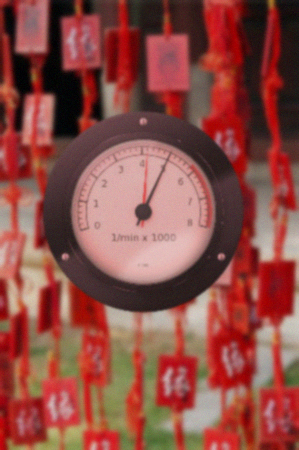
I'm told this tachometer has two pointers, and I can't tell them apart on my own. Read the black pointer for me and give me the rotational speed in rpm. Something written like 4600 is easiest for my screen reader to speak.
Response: 5000
